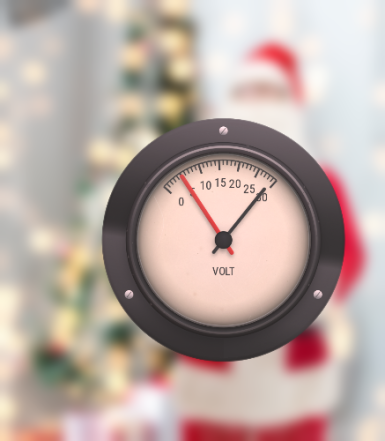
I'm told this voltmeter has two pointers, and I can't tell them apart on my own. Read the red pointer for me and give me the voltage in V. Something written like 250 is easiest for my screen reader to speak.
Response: 5
